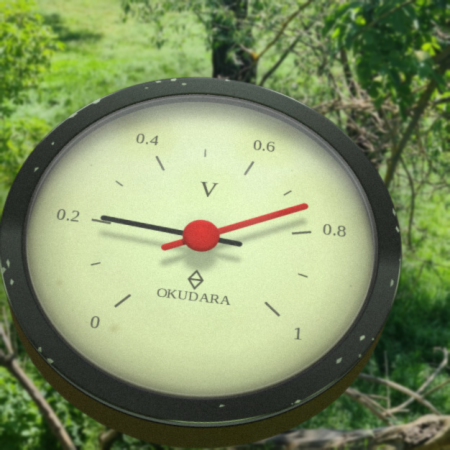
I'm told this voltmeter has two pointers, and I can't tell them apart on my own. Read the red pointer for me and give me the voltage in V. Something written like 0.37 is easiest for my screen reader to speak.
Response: 0.75
